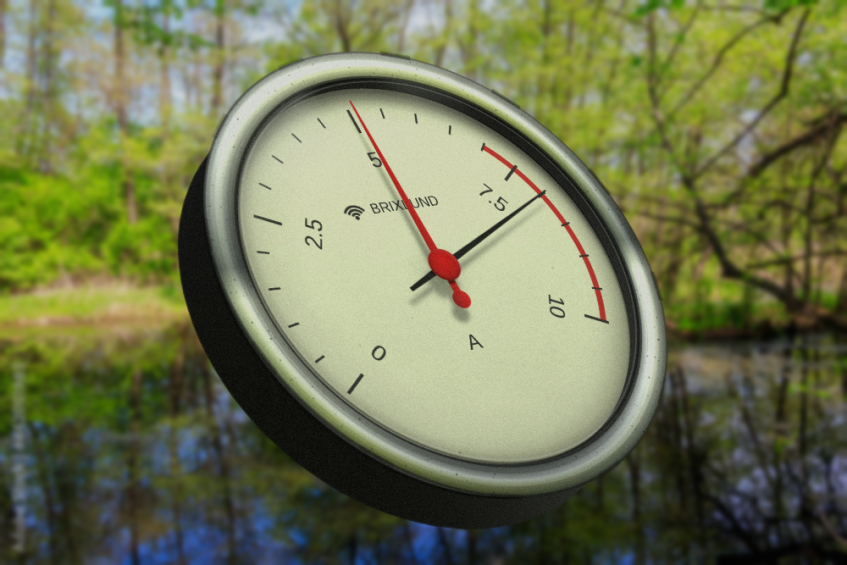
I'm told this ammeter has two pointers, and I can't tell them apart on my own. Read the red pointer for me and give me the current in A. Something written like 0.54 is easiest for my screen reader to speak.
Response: 5
